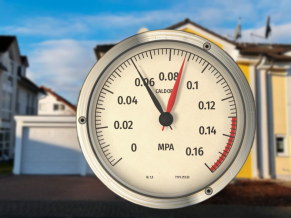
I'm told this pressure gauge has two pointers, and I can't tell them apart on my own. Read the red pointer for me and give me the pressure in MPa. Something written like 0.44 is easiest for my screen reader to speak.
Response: 0.088
